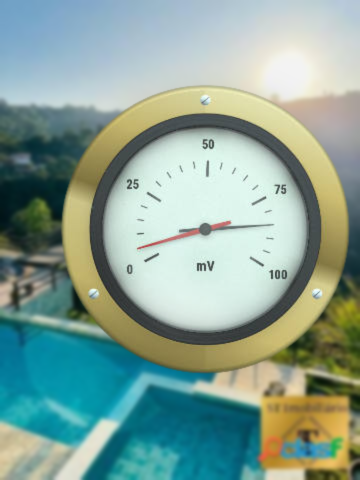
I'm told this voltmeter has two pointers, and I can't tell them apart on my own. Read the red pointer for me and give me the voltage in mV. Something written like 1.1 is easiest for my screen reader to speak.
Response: 5
